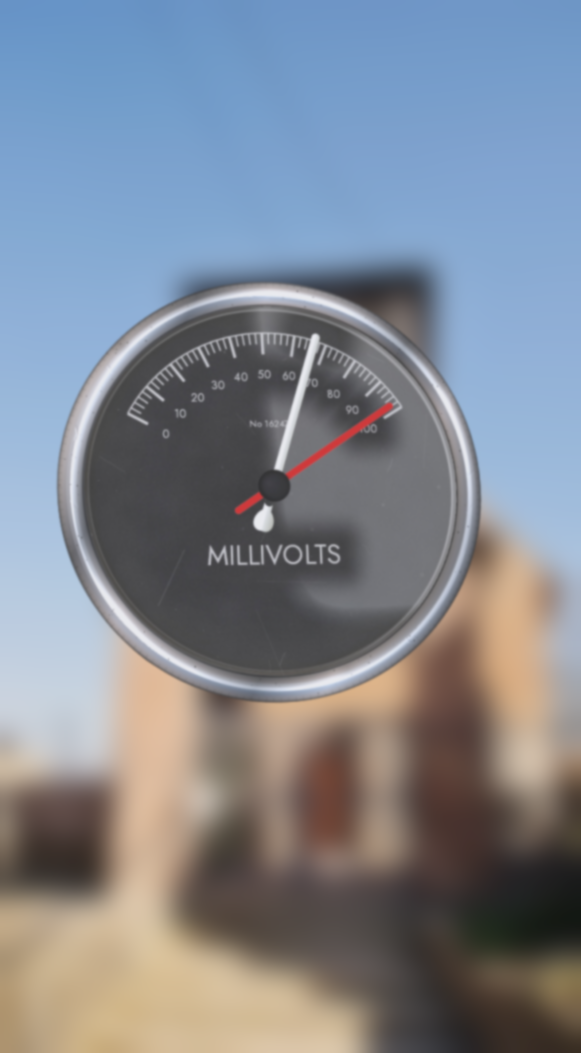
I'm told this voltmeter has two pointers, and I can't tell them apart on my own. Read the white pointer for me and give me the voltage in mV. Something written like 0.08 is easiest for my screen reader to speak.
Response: 66
